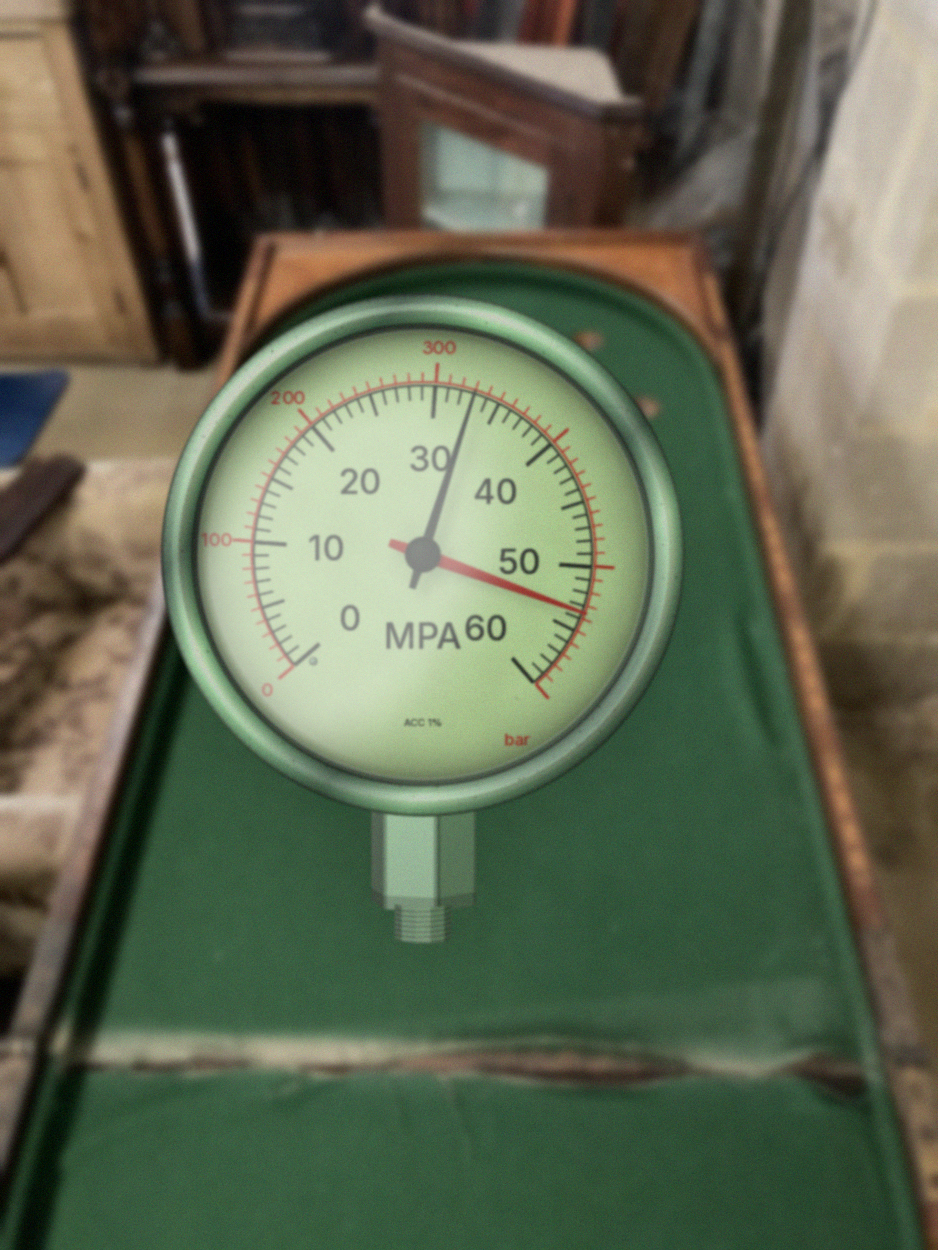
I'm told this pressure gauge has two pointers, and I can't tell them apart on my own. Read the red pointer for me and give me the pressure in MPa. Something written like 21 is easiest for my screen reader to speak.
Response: 53.5
